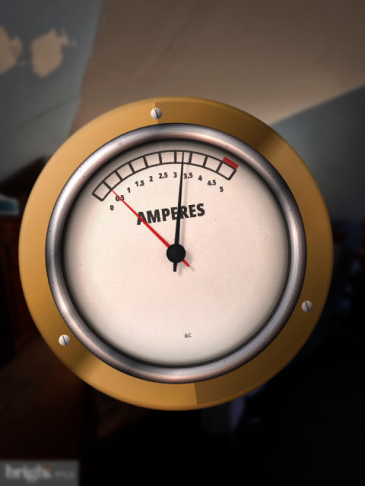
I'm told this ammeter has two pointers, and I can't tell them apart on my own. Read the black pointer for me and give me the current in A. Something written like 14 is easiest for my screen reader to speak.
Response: 3.25
